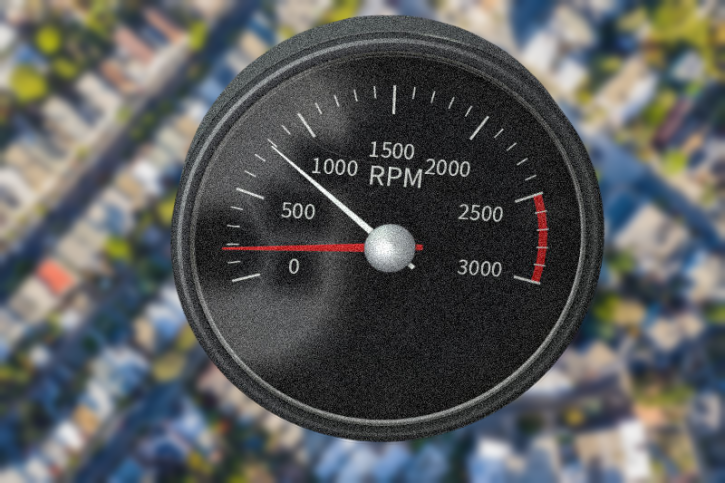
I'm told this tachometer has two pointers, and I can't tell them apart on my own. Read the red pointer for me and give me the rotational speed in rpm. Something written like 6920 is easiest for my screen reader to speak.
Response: 200
